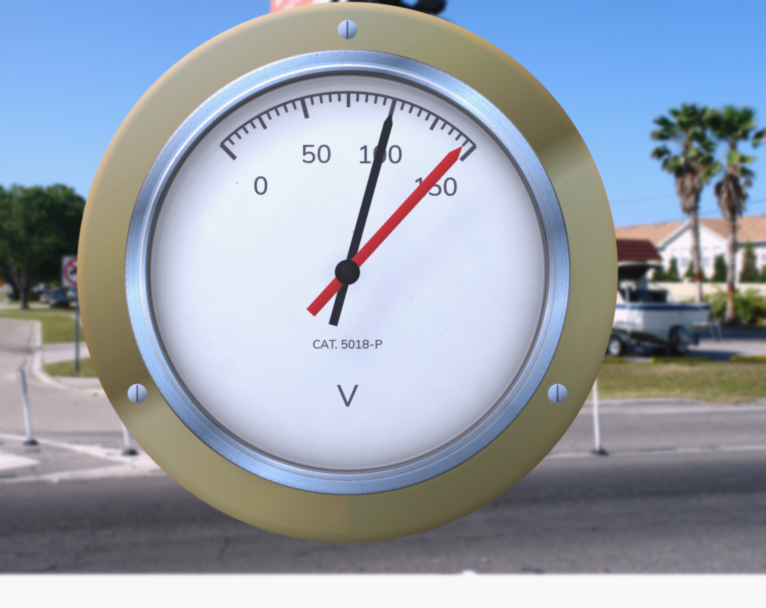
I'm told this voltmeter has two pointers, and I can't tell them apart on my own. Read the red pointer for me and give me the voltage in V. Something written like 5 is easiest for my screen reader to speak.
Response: 145
